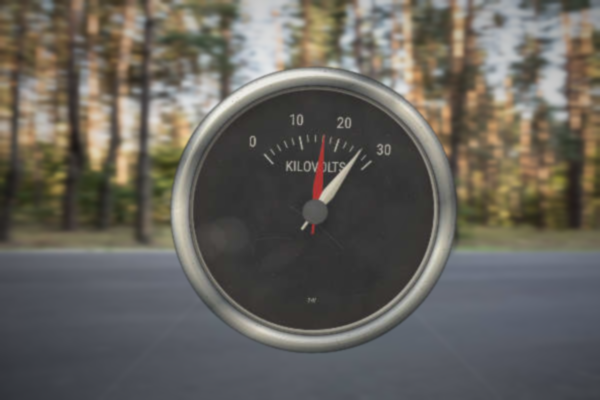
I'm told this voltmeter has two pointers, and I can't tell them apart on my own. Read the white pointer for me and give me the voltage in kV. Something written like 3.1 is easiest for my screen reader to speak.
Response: 26
